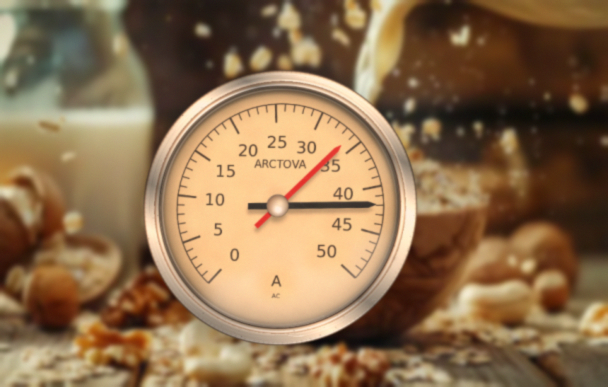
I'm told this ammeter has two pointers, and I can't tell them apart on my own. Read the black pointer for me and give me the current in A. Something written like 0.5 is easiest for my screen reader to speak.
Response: 42
